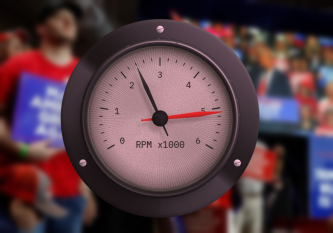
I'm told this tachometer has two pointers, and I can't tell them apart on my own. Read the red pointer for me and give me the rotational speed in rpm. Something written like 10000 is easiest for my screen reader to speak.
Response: 5100
